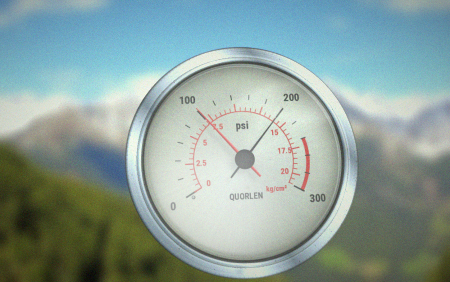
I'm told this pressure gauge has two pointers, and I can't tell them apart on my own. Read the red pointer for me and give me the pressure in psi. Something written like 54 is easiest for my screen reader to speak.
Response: 100
